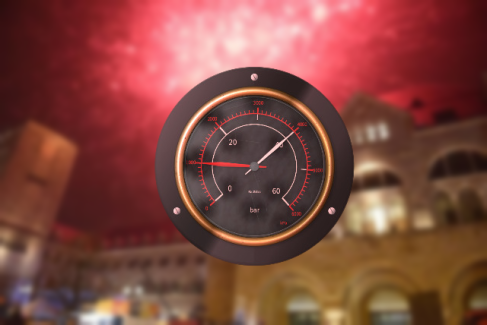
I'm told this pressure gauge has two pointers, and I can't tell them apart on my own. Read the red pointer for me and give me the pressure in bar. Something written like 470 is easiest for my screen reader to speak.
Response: 10
